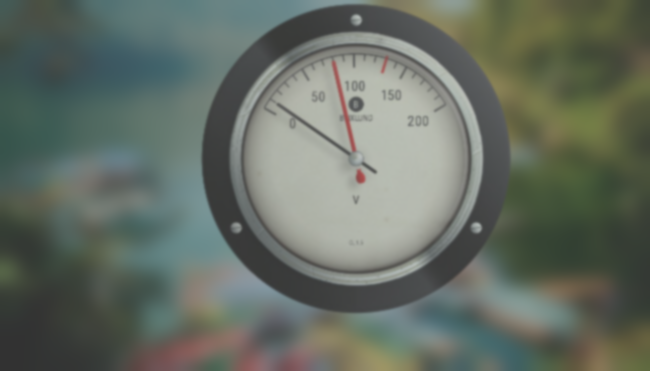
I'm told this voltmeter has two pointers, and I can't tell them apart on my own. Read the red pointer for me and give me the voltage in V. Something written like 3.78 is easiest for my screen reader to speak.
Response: 80
